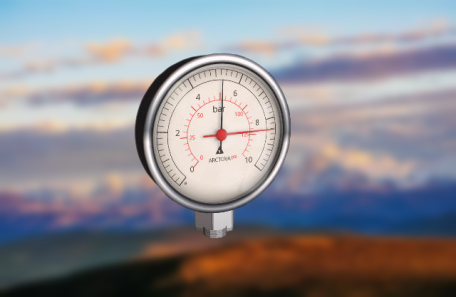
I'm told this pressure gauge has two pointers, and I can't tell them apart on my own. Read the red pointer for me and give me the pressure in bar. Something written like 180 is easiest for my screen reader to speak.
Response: 8.4
